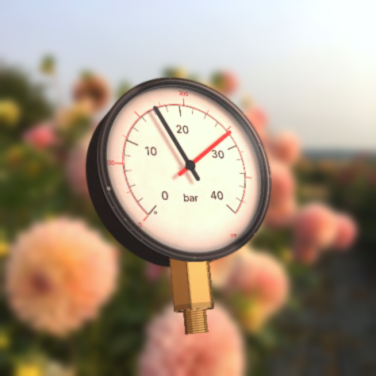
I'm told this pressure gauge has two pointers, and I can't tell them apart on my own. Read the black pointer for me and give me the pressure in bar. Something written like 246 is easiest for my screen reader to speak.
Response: 16
